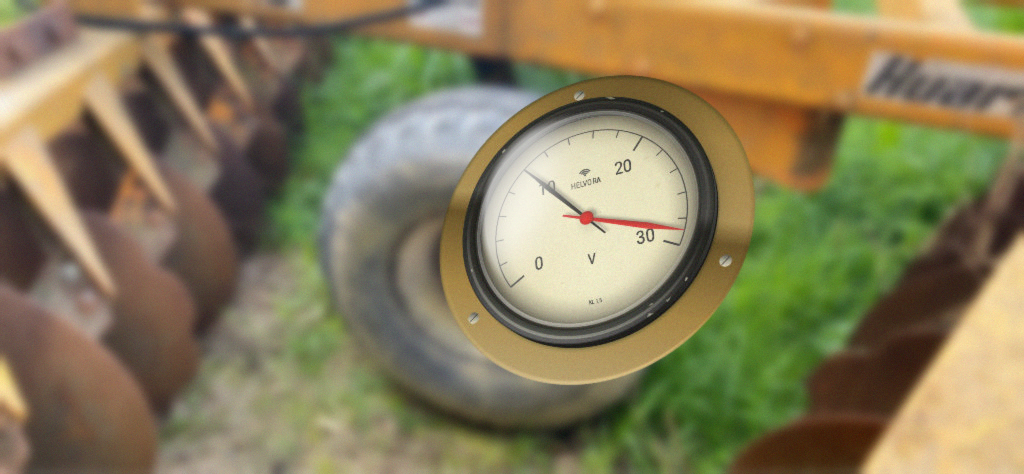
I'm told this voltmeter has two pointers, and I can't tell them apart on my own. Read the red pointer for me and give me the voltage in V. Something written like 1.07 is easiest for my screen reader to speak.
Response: 29
